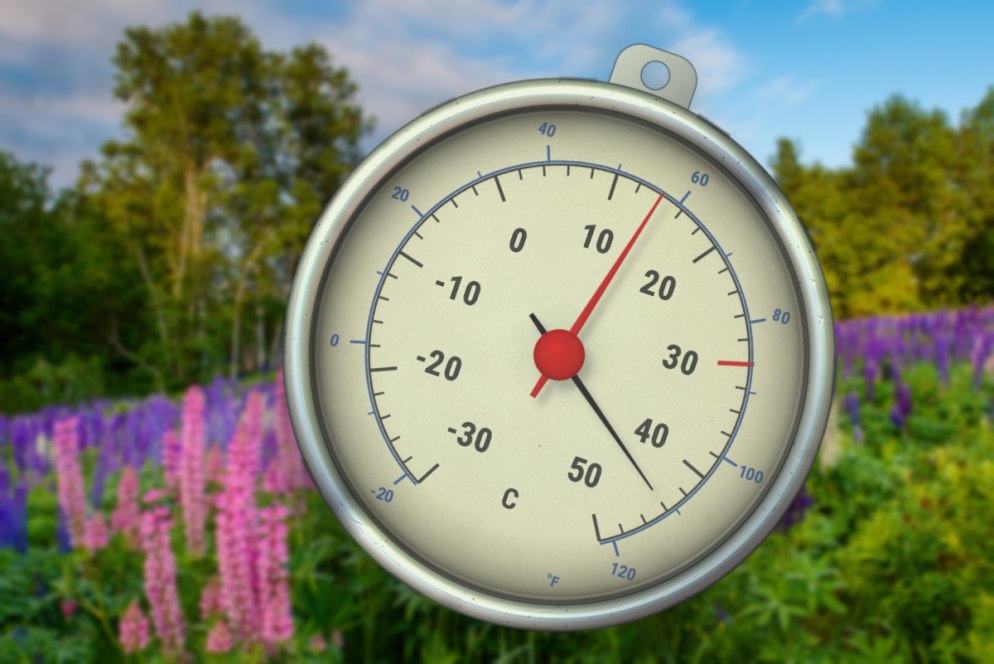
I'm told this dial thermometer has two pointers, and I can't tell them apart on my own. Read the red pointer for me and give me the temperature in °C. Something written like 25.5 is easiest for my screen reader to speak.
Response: 14
